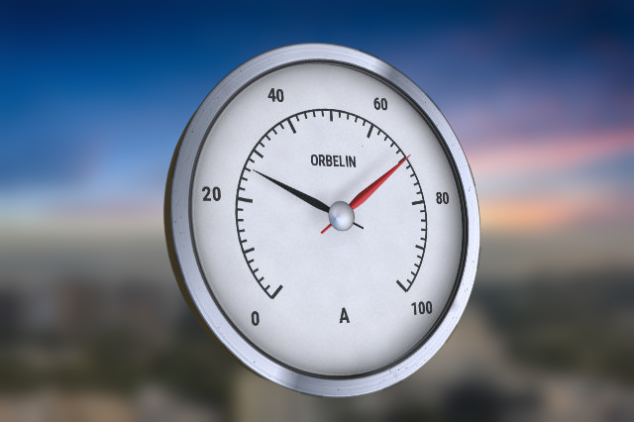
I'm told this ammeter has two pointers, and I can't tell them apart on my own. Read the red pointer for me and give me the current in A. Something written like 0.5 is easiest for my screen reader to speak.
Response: 70
